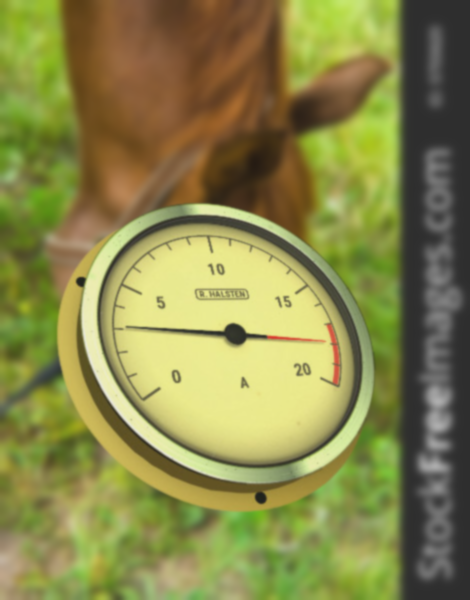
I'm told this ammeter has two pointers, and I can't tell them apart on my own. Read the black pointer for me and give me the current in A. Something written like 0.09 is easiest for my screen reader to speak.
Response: 3
